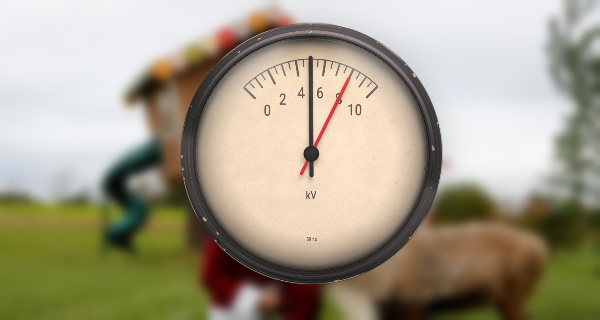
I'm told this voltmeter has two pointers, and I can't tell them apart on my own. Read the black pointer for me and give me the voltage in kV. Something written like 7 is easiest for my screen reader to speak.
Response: 5
